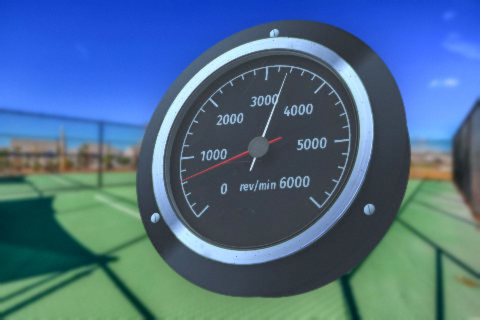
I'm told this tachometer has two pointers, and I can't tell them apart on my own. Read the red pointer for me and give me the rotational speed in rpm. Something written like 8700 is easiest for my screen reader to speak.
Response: 600
